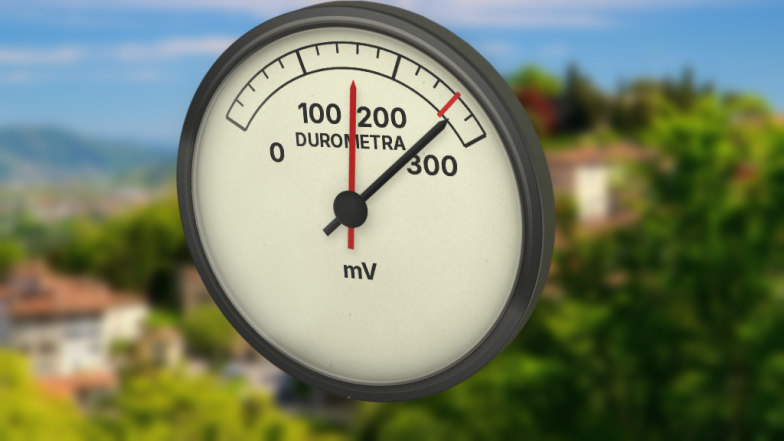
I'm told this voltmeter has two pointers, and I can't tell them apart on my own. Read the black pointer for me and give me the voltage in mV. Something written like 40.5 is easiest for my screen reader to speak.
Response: 270
